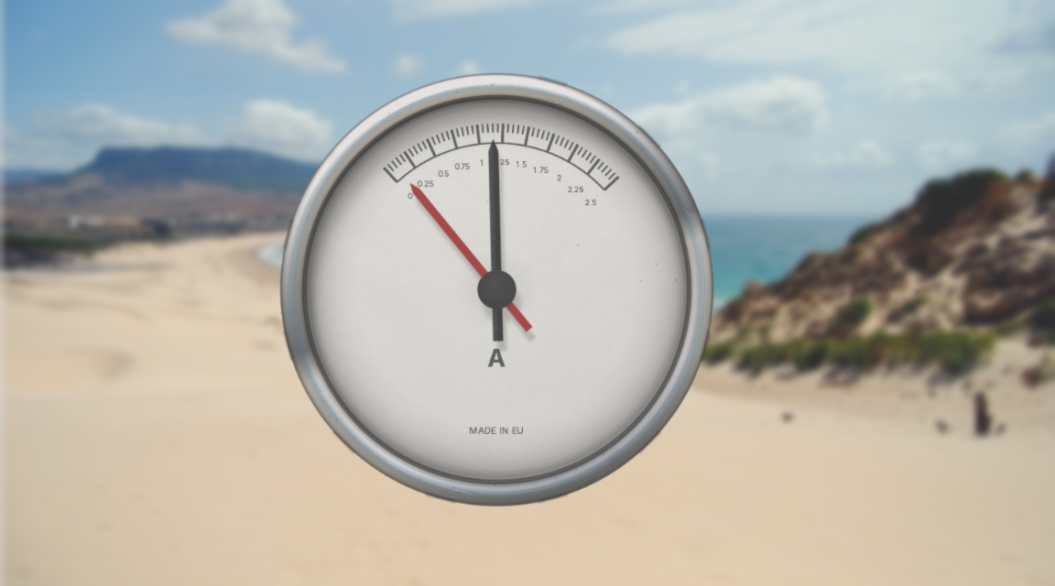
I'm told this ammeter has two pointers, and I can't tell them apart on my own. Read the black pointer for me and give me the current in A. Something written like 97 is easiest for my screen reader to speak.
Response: 1.15
